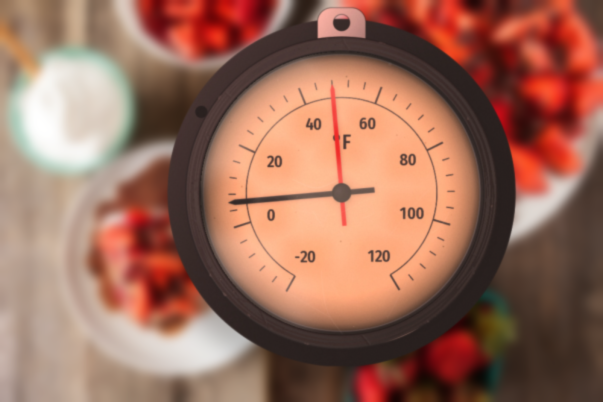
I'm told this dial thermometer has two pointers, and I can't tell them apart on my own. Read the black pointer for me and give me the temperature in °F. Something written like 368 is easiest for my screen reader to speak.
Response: 6
